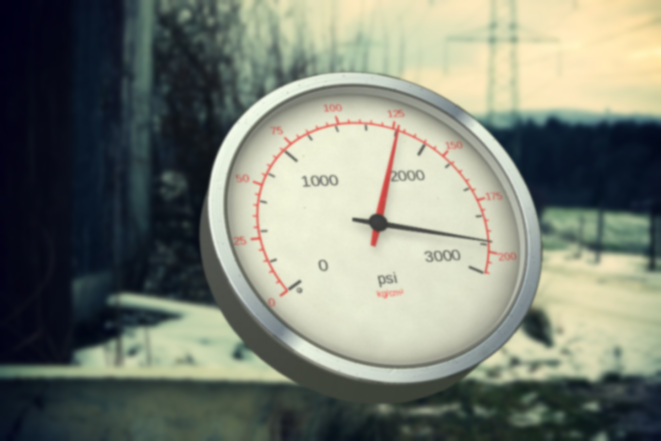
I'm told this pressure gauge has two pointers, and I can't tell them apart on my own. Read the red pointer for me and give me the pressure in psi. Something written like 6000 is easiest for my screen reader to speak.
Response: 1800
